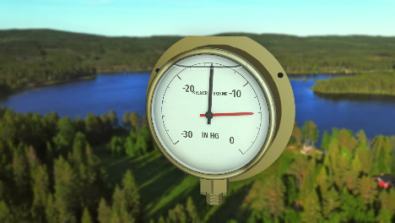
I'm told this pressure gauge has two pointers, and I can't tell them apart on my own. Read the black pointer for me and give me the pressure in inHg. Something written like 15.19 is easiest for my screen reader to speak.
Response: -15
